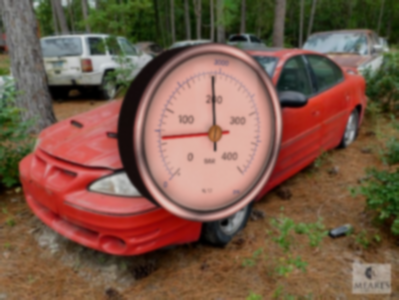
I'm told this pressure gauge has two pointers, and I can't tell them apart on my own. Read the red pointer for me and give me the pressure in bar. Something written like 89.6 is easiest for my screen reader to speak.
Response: 60
